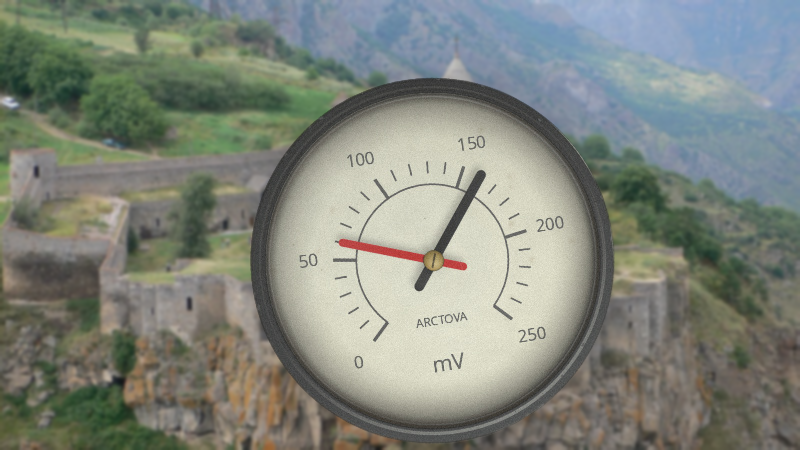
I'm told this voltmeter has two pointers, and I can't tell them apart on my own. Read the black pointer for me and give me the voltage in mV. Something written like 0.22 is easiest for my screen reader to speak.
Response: 160
